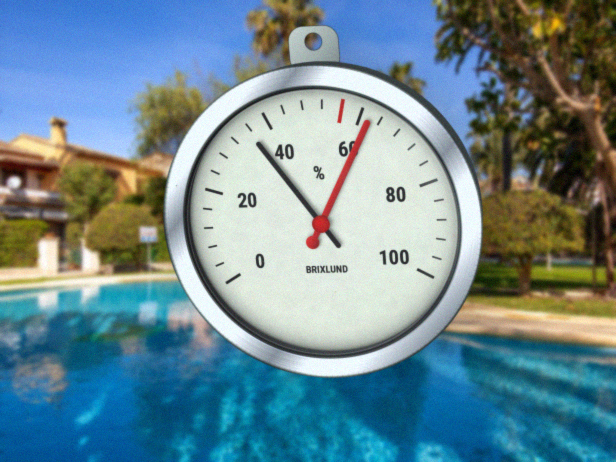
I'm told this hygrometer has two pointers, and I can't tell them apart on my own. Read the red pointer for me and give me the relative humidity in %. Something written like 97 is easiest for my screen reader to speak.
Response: 62
